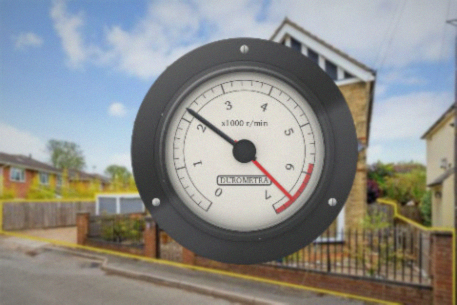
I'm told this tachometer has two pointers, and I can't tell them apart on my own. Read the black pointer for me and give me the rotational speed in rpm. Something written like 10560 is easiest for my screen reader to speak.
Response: 2200
